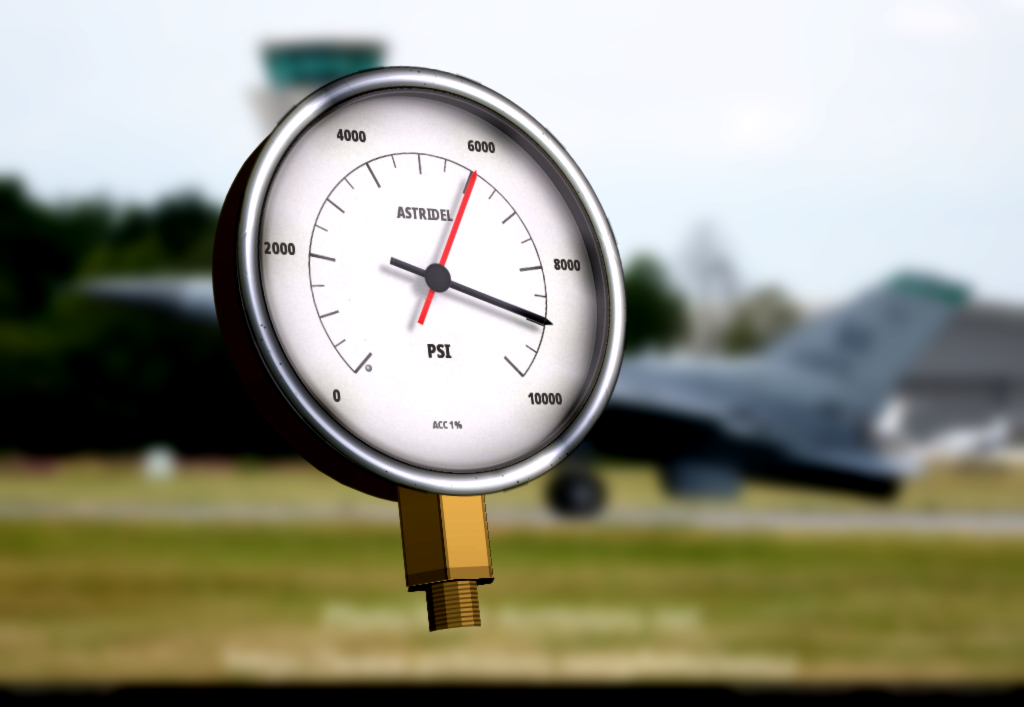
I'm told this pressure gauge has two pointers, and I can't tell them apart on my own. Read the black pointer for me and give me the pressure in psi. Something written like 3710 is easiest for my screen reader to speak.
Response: 9000
